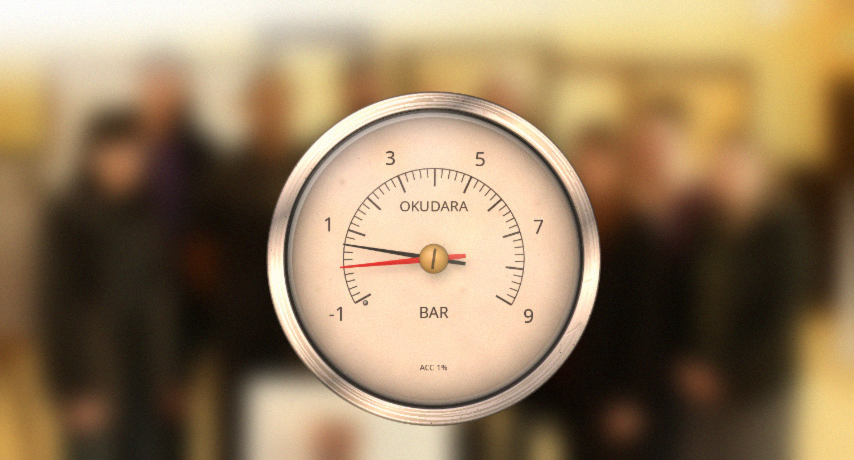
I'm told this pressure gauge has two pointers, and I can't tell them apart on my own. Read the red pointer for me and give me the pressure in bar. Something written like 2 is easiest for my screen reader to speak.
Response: 0
